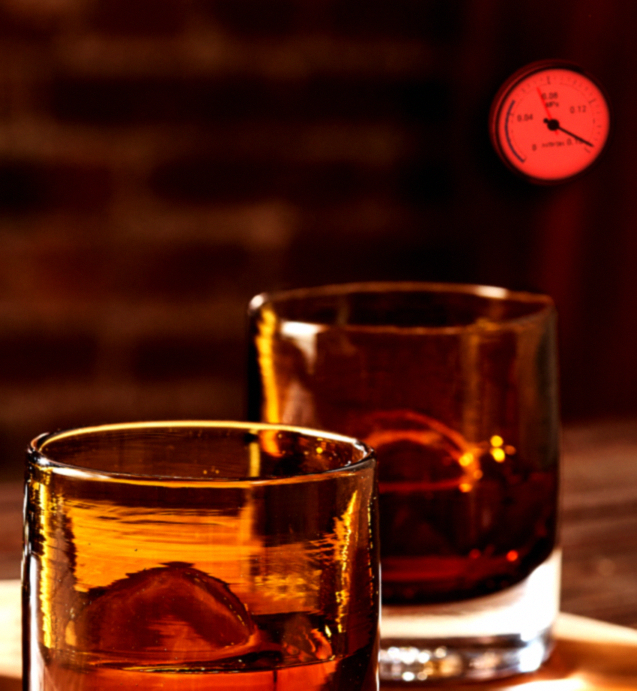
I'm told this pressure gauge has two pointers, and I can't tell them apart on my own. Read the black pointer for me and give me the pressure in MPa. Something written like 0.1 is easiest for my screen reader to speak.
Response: 0.155
